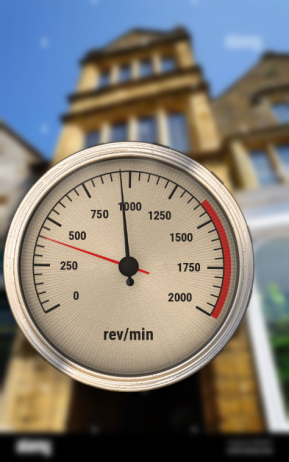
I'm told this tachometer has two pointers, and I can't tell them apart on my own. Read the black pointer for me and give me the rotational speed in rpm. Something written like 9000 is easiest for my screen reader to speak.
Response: 950
